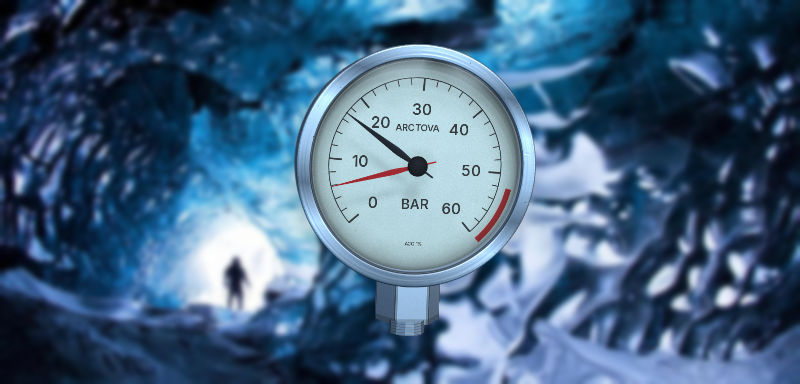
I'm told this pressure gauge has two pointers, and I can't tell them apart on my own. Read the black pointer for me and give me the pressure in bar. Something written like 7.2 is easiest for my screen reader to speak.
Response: 17
